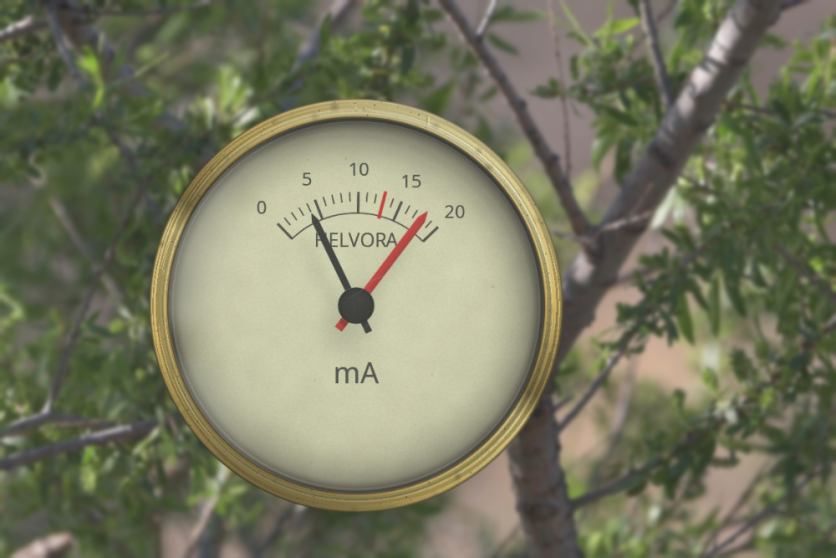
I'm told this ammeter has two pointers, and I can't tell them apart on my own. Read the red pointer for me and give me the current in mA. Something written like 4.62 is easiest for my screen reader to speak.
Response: 18
